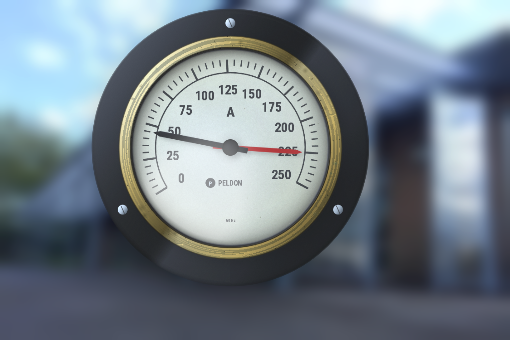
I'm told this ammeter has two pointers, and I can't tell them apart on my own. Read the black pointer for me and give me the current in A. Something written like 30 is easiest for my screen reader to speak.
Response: 45
